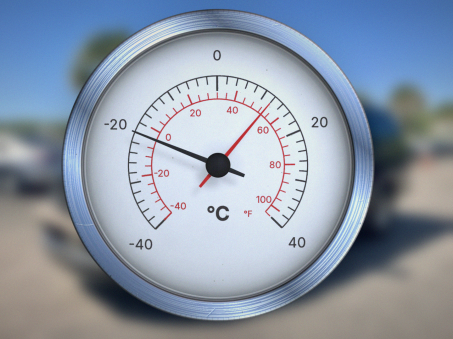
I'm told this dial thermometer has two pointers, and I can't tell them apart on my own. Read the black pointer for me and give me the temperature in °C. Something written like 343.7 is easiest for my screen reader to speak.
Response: -20
